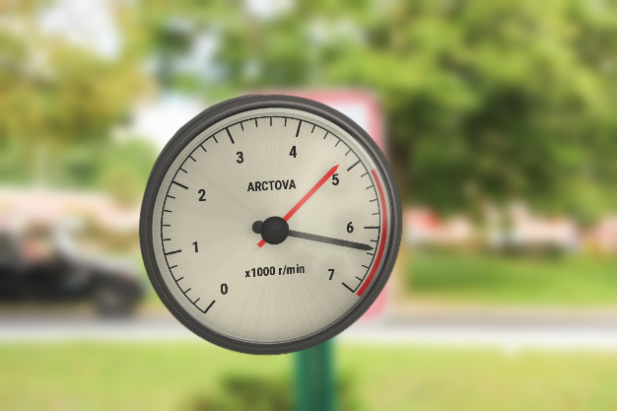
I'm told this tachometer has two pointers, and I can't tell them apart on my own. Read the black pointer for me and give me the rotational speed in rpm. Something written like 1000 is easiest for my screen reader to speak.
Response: 6300
